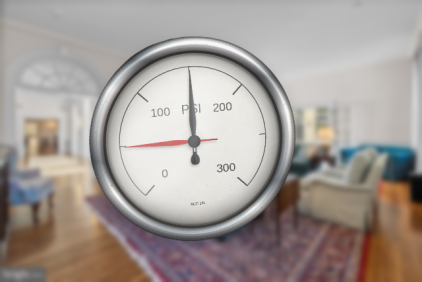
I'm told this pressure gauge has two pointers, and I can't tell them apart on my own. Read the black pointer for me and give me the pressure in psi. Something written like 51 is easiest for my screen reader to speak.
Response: 150
